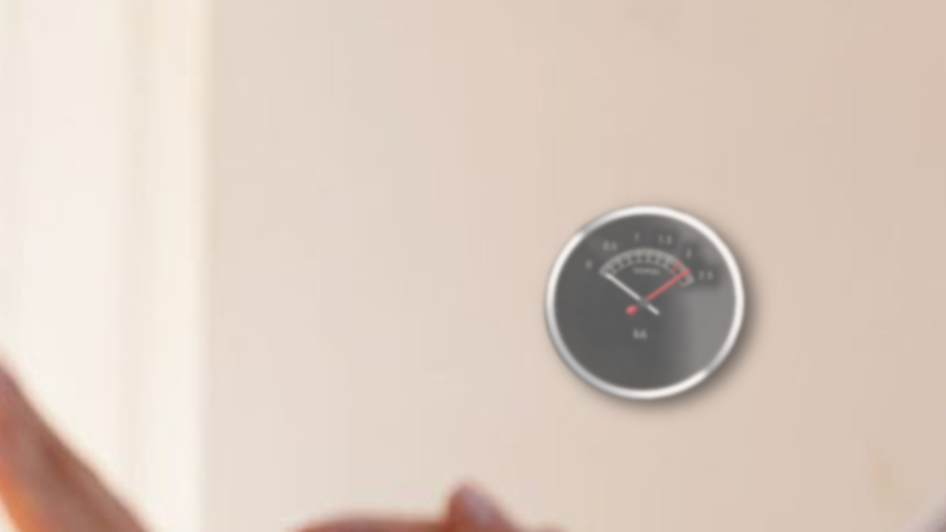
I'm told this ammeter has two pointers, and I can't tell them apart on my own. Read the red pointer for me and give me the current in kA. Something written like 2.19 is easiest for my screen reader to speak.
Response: 2.25
